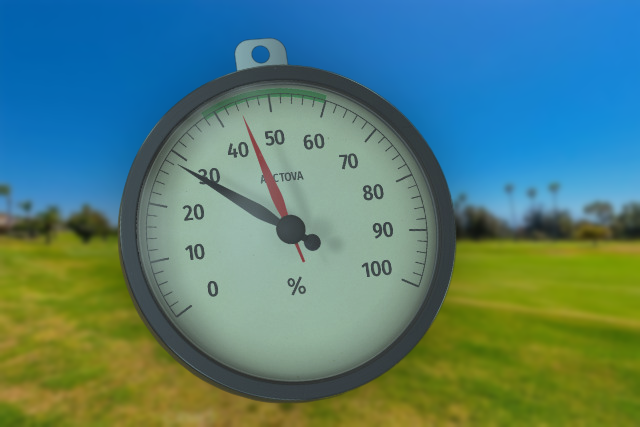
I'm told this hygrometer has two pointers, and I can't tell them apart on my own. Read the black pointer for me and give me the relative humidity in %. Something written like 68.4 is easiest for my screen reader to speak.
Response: 28
